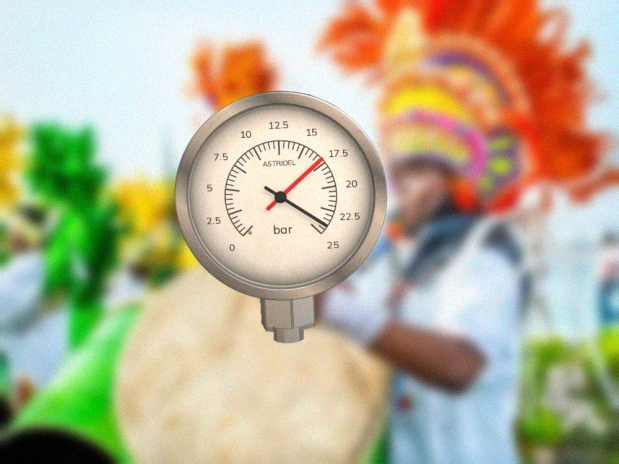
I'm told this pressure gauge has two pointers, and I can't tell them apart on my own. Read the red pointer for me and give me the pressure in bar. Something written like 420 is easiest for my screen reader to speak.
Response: 17
